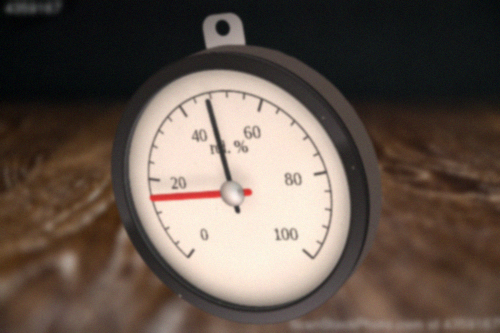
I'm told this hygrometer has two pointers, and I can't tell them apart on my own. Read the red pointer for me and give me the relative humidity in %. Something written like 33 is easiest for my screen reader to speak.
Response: 16
